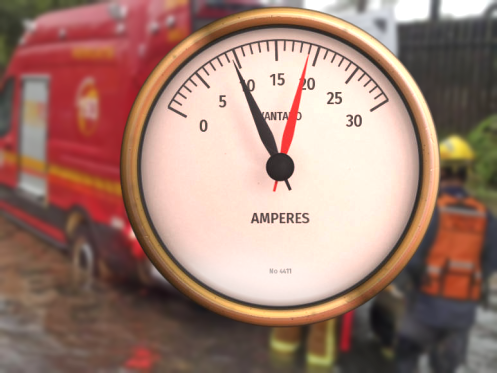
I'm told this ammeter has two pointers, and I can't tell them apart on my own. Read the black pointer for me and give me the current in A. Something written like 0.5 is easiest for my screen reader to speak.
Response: 9.5
